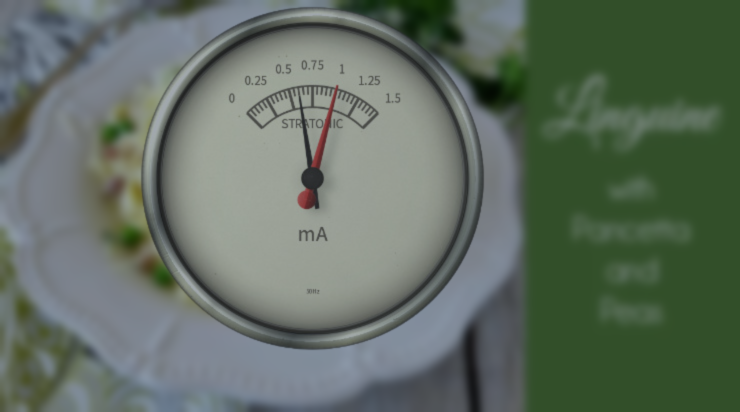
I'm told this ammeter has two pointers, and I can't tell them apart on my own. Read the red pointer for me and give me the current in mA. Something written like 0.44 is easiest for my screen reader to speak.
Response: 1
